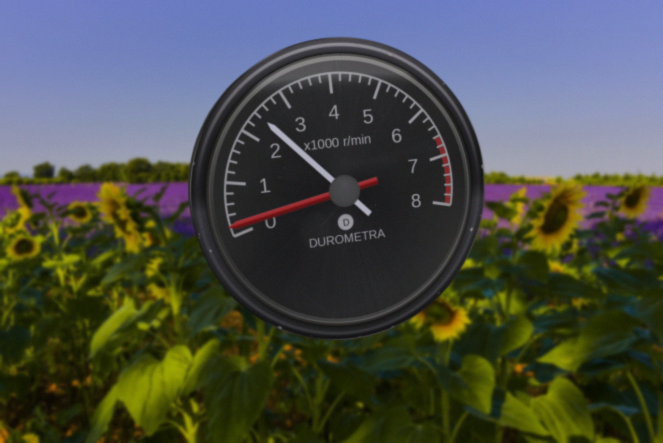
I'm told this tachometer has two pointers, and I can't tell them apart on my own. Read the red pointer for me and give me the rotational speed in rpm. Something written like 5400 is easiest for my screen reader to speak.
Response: 200
